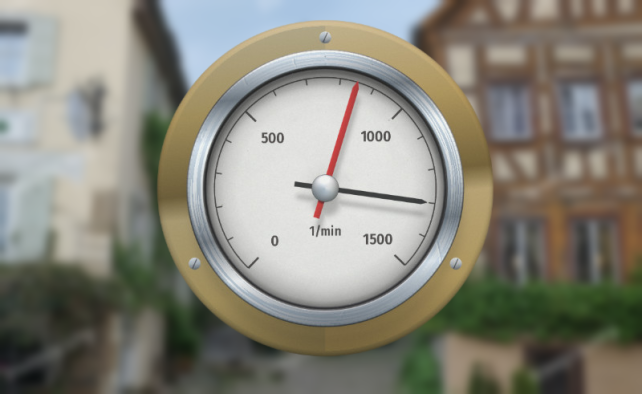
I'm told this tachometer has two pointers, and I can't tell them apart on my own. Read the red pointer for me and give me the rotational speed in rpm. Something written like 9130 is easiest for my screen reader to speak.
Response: 850
